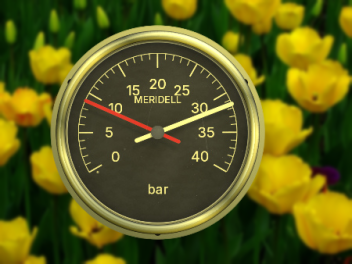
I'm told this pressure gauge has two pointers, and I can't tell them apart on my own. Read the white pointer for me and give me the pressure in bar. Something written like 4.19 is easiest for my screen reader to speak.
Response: 31.5
